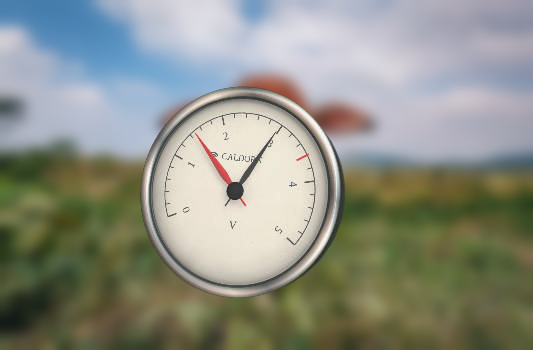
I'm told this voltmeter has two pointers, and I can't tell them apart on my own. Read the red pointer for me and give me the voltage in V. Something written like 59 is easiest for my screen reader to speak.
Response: 1.5
